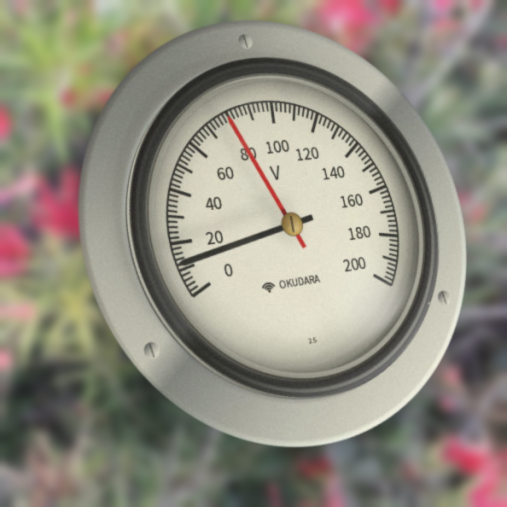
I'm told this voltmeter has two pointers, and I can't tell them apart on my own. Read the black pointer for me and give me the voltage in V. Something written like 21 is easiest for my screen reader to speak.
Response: 12
